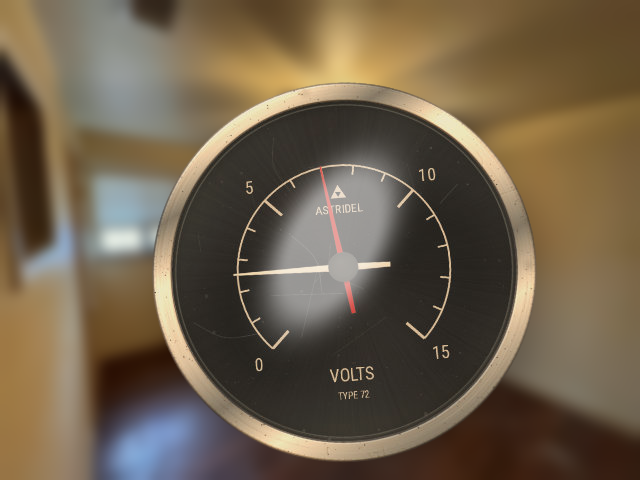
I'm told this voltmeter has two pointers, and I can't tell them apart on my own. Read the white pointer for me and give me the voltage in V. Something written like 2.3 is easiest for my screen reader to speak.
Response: 2.5
